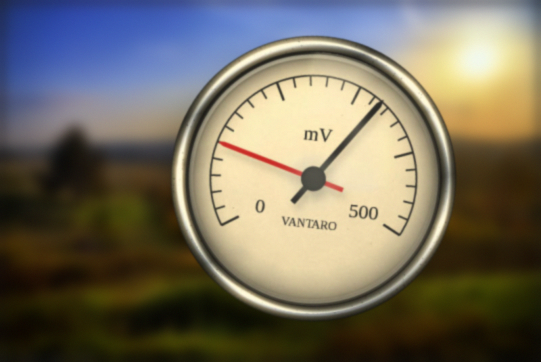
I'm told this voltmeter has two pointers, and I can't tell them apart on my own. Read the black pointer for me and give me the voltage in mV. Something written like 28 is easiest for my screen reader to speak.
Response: 330
